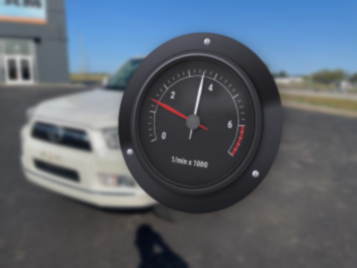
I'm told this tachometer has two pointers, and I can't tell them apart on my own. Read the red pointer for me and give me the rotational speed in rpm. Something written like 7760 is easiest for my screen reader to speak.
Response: 1400
